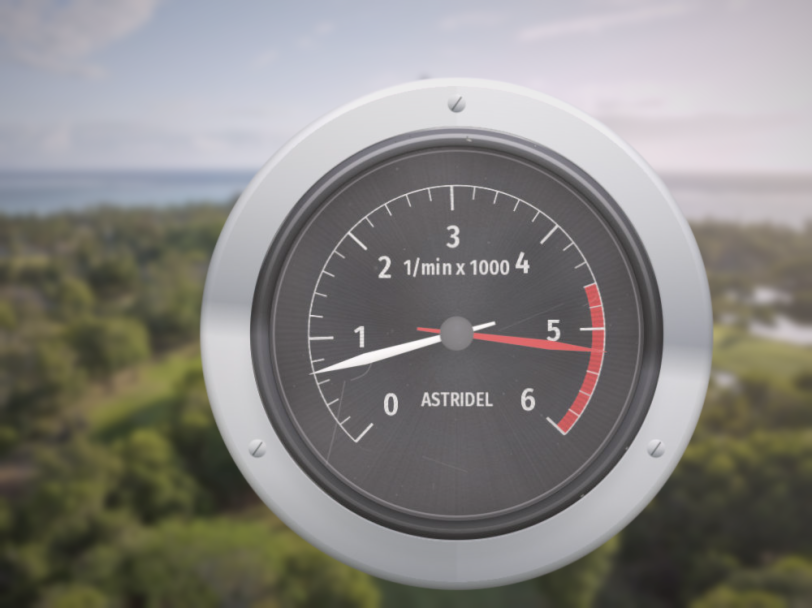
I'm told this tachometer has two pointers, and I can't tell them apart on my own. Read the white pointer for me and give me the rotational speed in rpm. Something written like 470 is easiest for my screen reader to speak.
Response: 700
